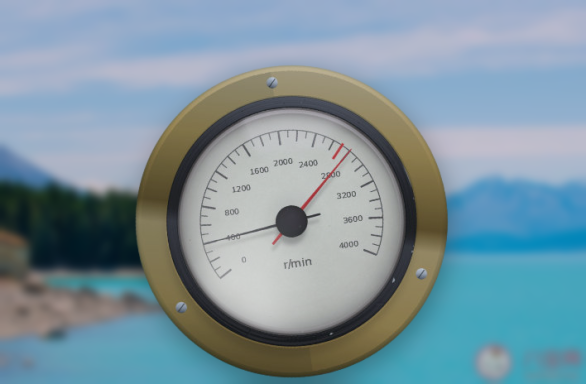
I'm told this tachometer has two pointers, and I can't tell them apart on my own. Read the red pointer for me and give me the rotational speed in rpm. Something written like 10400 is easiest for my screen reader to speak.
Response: 2800
